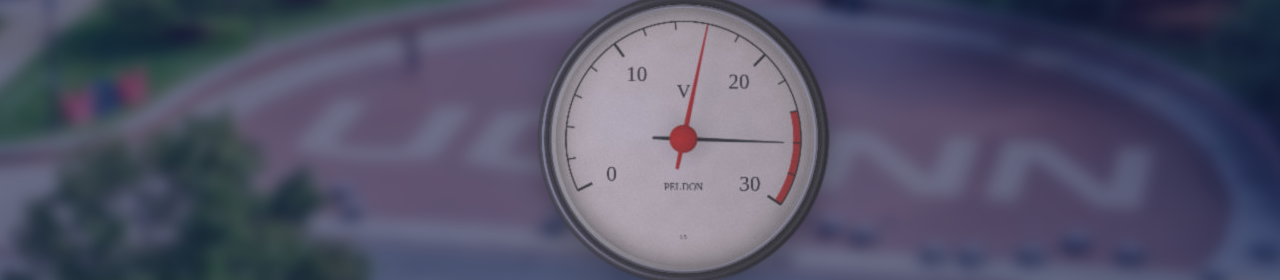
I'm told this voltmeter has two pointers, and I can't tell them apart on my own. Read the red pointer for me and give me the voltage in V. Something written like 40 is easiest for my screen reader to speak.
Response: 16
